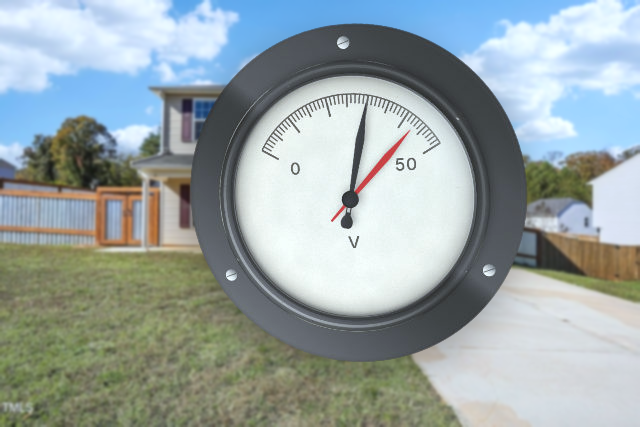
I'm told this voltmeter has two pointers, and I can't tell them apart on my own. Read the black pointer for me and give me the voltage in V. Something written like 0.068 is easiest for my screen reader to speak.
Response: 30
